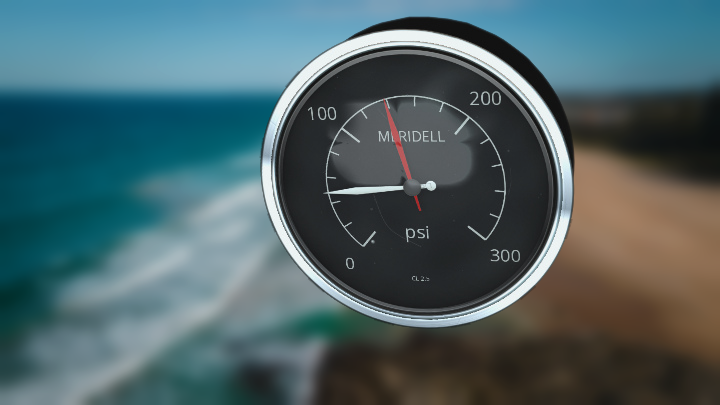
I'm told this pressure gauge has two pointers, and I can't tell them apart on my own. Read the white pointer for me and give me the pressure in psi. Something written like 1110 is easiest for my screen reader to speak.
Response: 50
